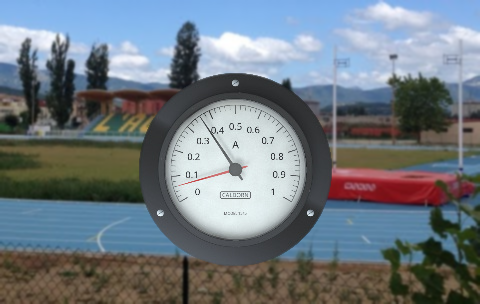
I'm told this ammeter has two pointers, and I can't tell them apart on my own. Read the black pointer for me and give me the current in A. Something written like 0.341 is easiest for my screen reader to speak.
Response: 0.36
